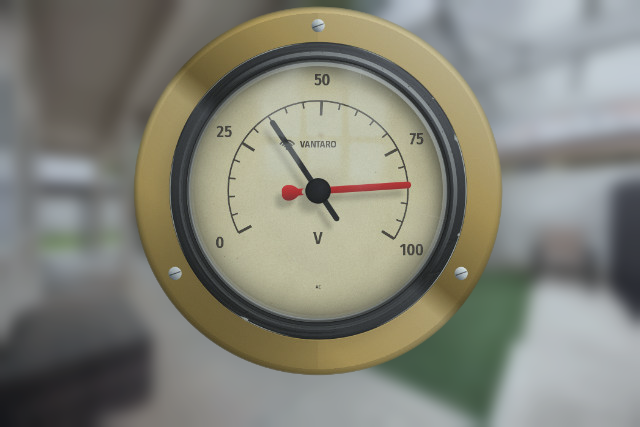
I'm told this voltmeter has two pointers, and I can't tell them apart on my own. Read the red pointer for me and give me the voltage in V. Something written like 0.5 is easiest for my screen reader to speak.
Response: 85
